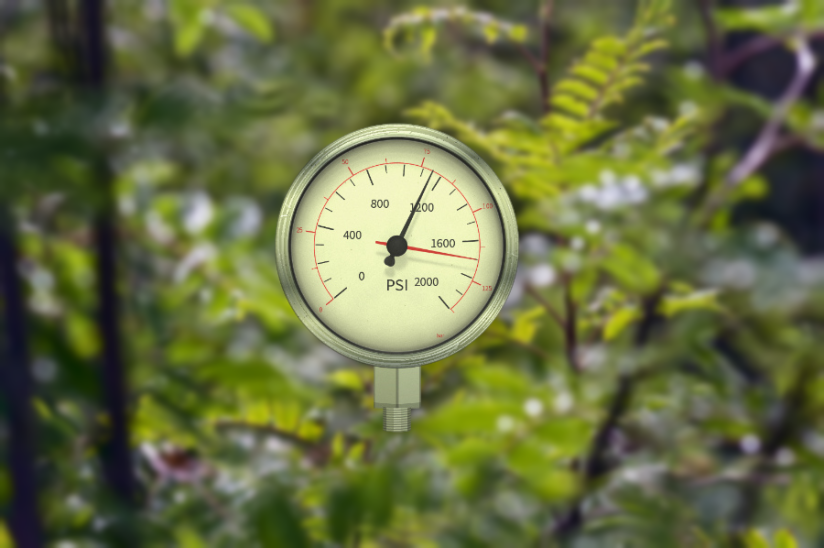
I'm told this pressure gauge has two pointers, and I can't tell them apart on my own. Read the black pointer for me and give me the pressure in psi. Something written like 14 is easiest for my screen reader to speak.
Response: 1150
